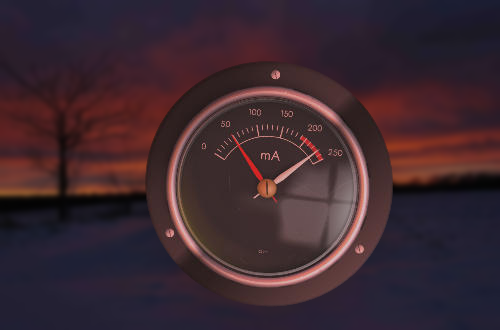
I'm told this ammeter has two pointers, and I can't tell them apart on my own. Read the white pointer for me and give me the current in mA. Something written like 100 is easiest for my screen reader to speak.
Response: 230
